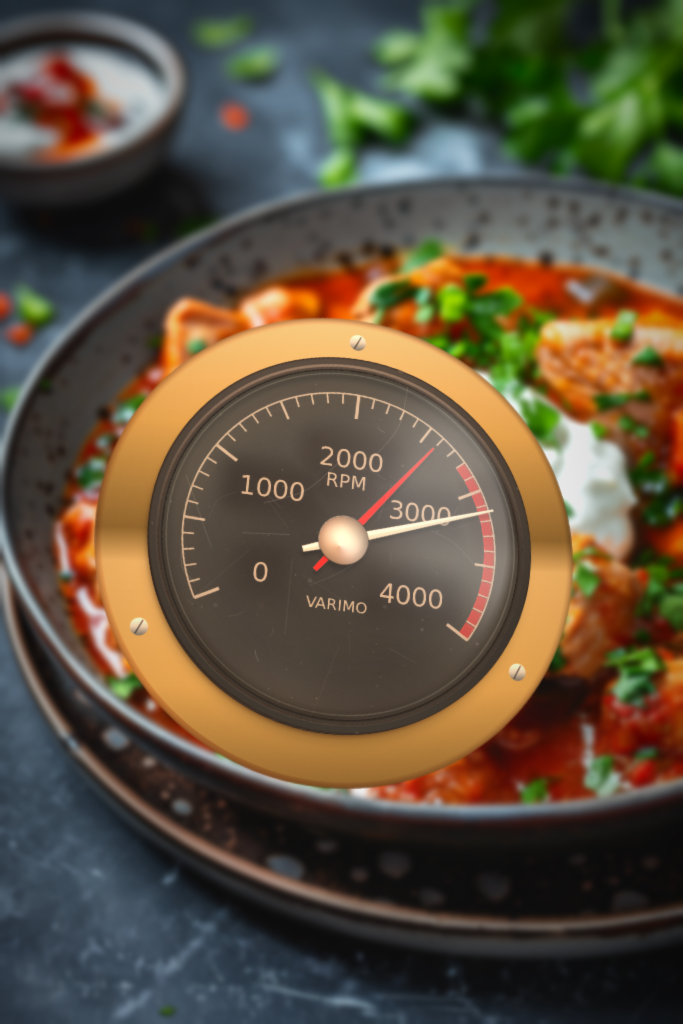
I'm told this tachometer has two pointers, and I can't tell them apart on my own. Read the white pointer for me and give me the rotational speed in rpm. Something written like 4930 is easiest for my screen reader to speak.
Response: 3150
